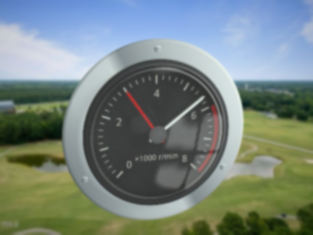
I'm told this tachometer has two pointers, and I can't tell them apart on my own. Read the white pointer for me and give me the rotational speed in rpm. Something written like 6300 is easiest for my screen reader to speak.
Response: 5600
